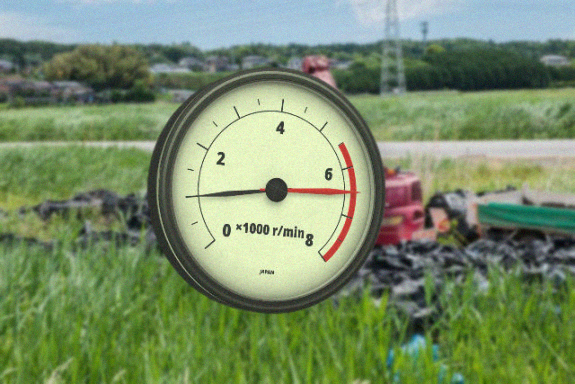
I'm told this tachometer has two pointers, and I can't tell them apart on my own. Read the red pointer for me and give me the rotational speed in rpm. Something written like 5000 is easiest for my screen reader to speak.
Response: 6500
